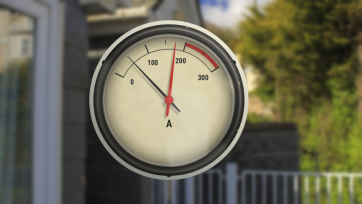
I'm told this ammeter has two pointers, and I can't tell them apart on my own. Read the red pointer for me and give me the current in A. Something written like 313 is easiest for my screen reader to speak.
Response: 175
